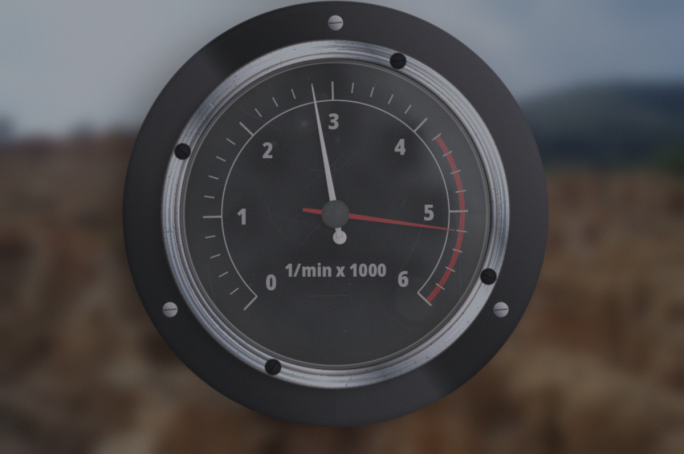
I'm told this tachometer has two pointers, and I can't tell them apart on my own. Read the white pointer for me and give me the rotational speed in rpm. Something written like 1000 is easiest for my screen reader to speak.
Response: 2800
